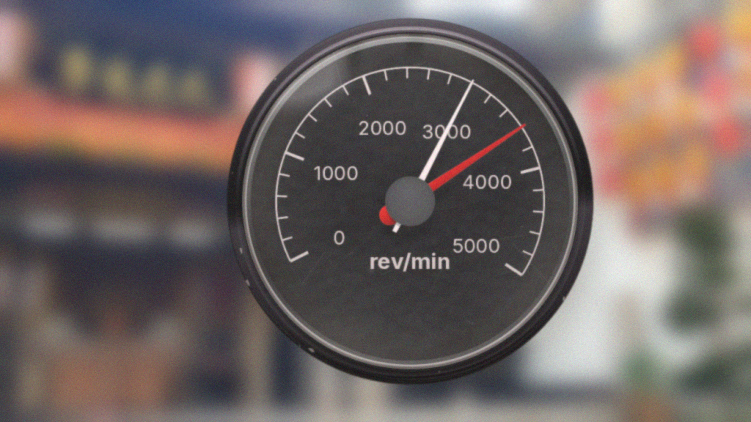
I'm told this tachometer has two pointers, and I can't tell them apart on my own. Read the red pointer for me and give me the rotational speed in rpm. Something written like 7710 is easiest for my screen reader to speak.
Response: 3600
